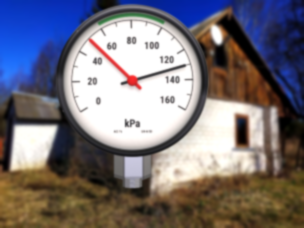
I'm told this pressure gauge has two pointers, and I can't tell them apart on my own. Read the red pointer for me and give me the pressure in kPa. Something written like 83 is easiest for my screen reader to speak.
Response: 50
